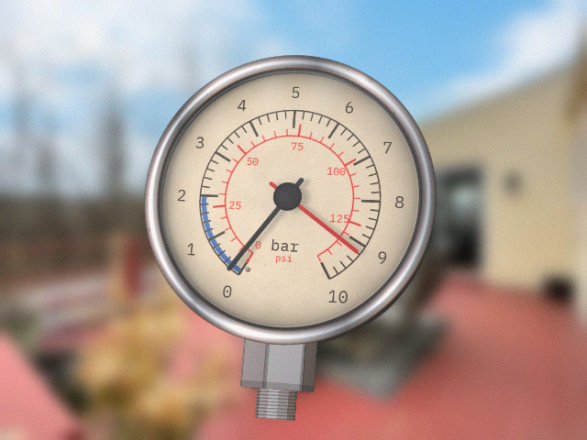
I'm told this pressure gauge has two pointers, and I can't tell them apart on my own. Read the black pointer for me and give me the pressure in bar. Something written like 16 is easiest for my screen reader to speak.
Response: 0.2
